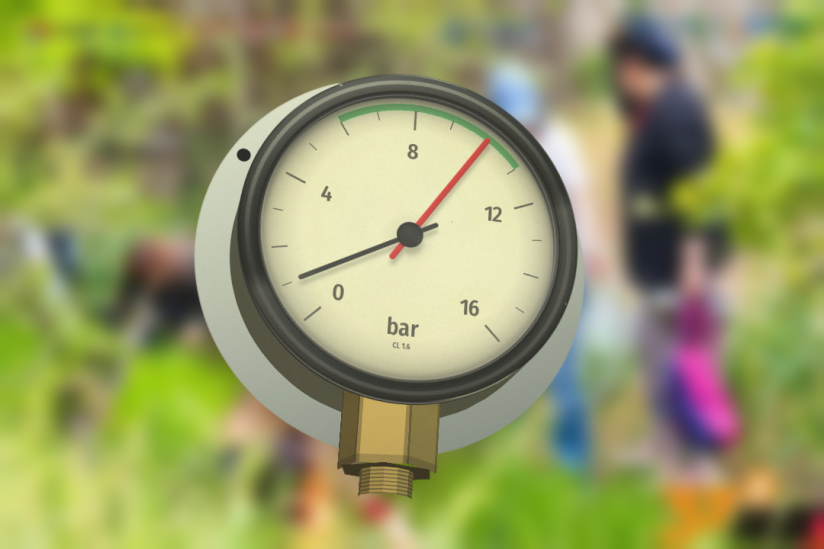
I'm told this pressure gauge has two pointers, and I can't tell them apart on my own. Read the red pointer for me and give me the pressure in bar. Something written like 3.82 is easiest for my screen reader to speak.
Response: 10
